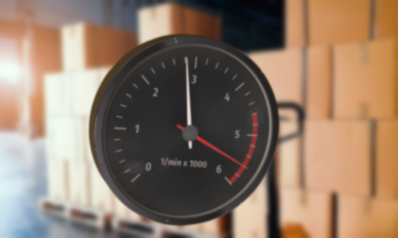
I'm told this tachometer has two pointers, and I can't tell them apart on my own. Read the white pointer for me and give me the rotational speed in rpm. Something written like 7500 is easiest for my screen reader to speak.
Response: 2800
